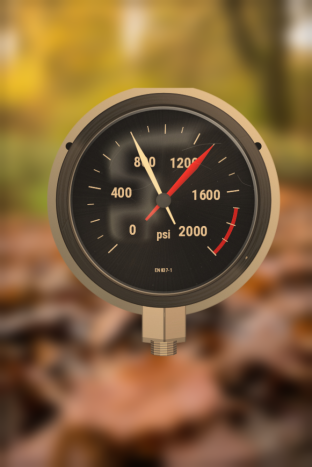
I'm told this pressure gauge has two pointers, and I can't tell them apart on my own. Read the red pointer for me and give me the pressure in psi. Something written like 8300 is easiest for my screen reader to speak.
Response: 1300
